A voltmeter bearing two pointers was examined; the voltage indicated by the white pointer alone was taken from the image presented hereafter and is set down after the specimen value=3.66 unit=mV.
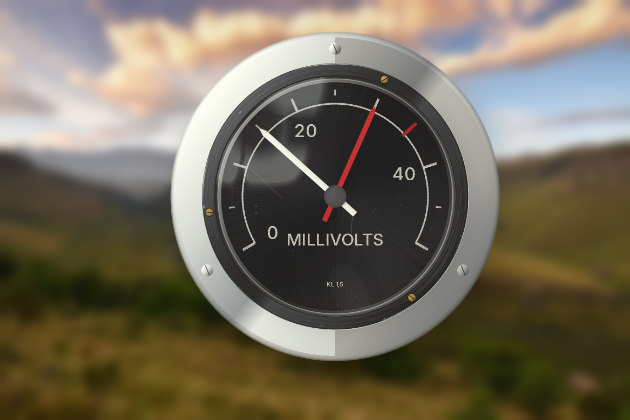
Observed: value=15 unit=mV
